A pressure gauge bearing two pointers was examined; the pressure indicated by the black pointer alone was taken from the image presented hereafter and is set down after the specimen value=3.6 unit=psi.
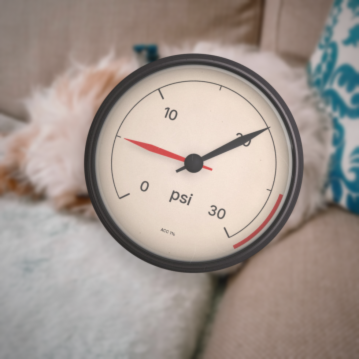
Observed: value=20 unit=psi
